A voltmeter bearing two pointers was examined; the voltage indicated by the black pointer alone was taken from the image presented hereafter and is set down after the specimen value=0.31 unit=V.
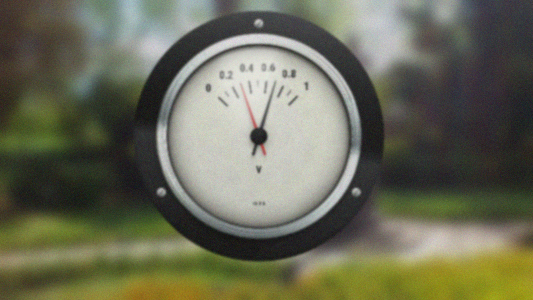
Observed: value=0.7 unit=V
